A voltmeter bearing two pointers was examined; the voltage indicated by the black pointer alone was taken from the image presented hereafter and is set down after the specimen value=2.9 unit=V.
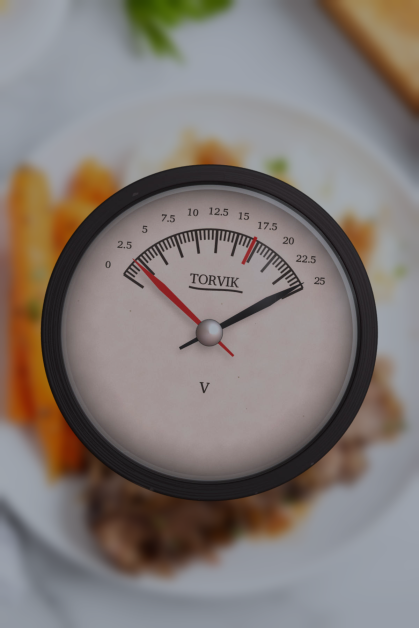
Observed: value=24.5 unit=V
